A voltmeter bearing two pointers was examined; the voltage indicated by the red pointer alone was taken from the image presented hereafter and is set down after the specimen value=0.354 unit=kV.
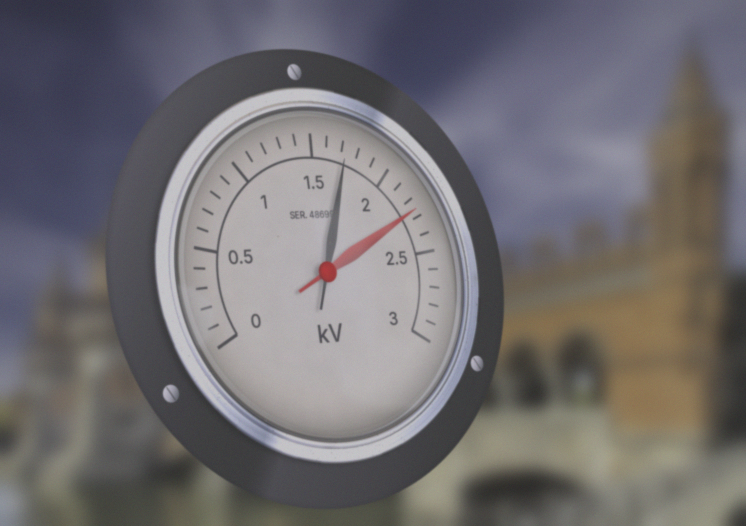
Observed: value=2.25 unit=kV
